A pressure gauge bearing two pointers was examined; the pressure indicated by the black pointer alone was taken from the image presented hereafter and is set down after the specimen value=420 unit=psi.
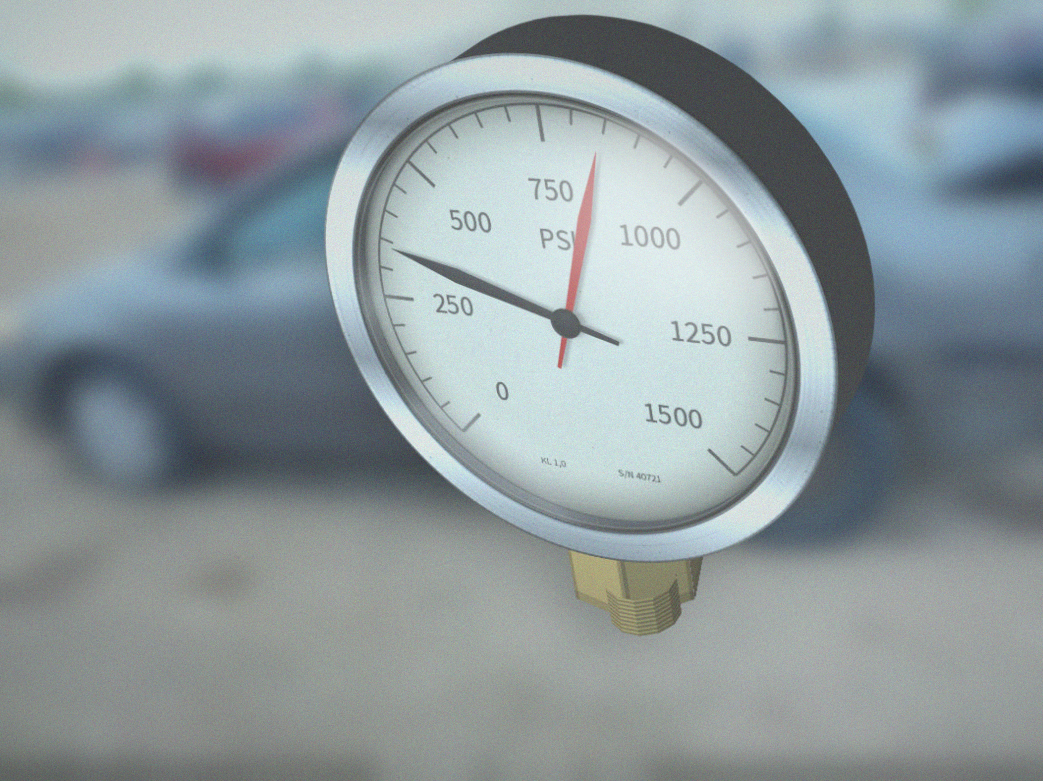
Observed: value=350 unit=psi
